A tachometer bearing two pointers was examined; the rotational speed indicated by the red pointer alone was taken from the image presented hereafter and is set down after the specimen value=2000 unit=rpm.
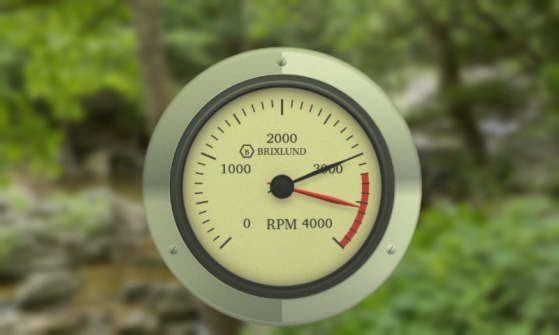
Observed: value=3550 unit=rpm
